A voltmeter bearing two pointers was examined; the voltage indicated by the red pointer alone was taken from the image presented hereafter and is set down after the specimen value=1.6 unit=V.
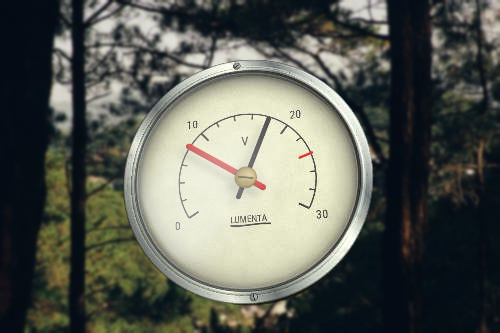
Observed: value=8 unit=V
